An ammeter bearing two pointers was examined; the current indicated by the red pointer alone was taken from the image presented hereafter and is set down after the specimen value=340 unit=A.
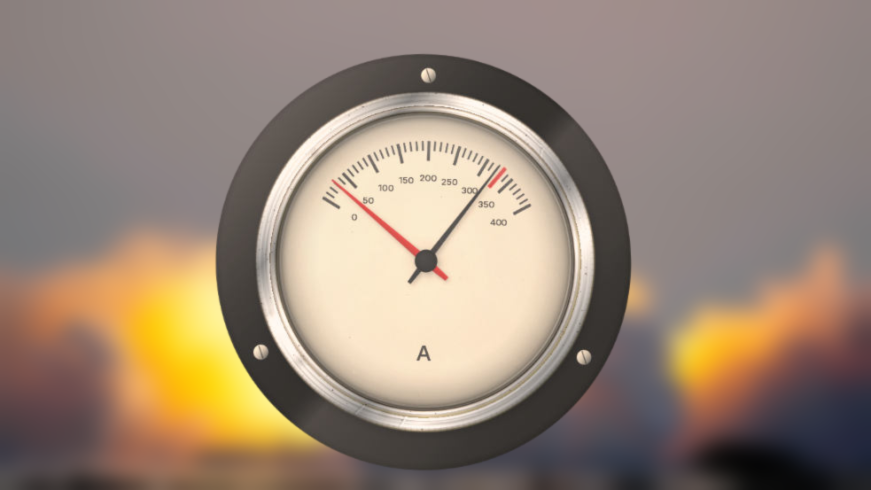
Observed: value=30 unit=A
